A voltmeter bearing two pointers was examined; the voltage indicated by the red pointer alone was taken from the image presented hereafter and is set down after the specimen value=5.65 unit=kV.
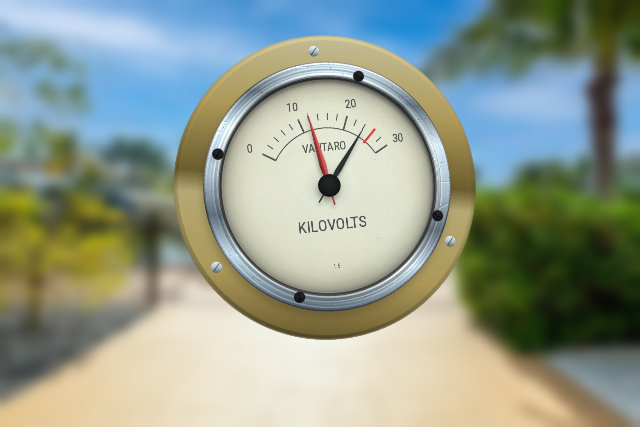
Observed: value=12 unit=kV
